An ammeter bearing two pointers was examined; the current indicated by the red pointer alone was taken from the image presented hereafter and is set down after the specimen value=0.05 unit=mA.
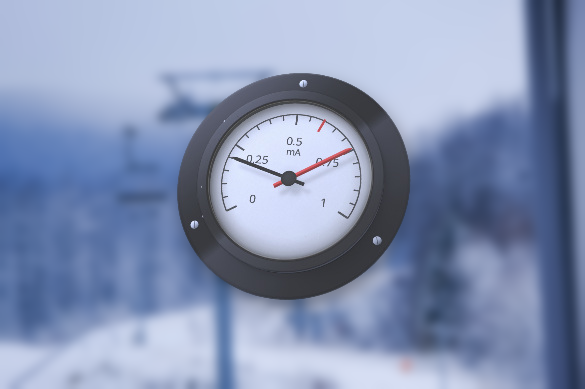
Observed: value=0.75 unit=mA
